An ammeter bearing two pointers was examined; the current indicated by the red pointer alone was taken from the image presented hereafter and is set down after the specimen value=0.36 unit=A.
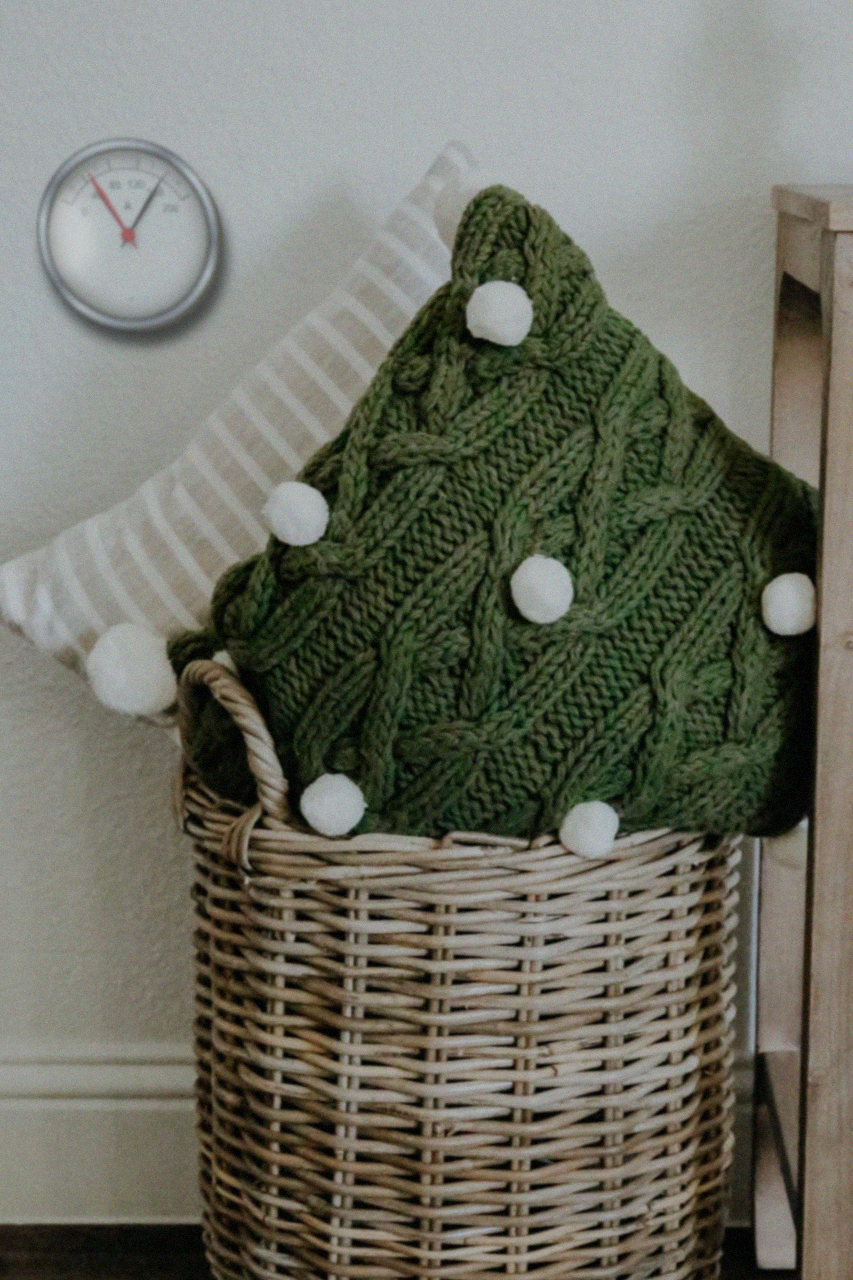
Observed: value=50 unit=A
